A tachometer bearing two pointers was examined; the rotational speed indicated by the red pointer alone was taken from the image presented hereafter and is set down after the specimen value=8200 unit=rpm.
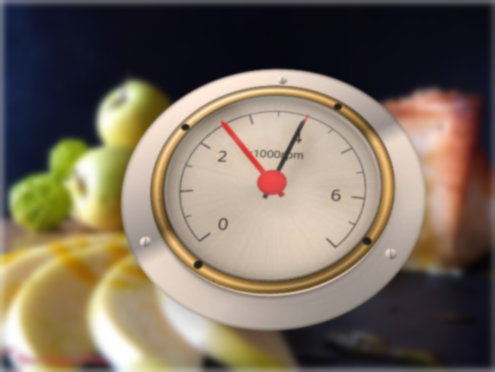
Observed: value=2500 unit=rpm
